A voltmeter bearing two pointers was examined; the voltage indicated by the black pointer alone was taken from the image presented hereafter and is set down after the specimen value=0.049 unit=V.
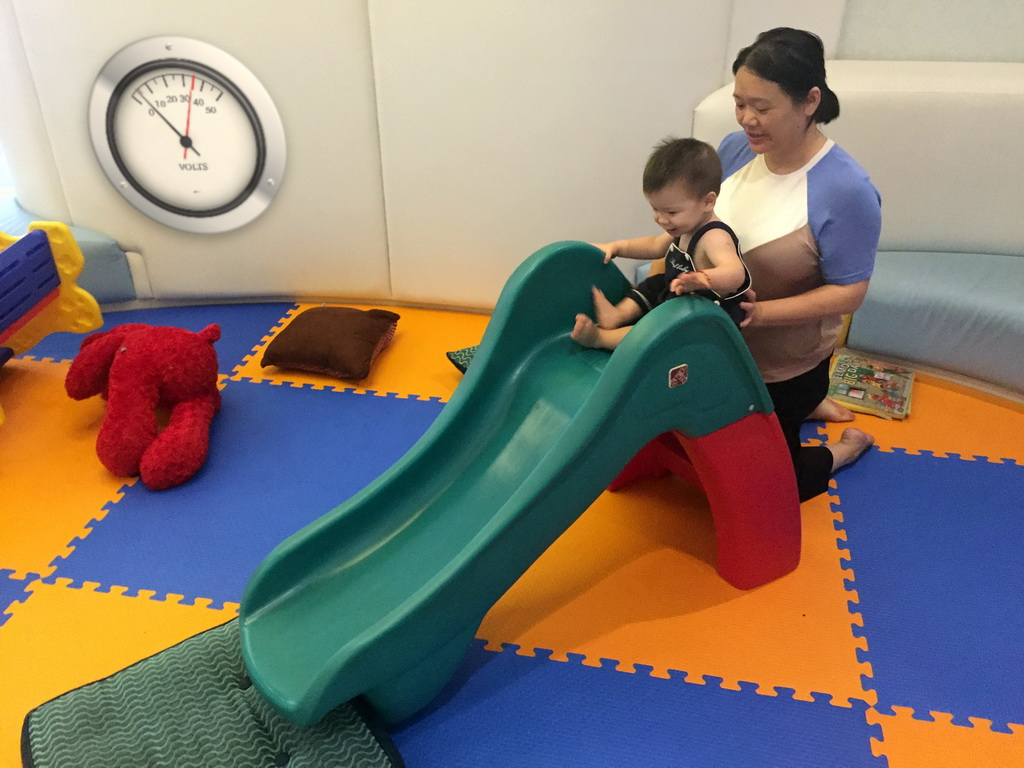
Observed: value=5 unit=V
